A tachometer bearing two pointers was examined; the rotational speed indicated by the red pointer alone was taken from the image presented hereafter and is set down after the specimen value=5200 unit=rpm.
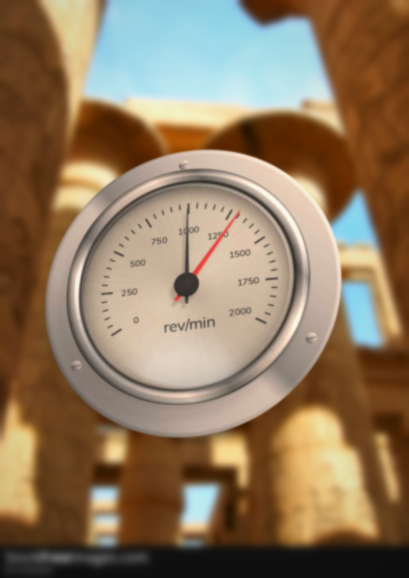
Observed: value=1300 unit=rpm
